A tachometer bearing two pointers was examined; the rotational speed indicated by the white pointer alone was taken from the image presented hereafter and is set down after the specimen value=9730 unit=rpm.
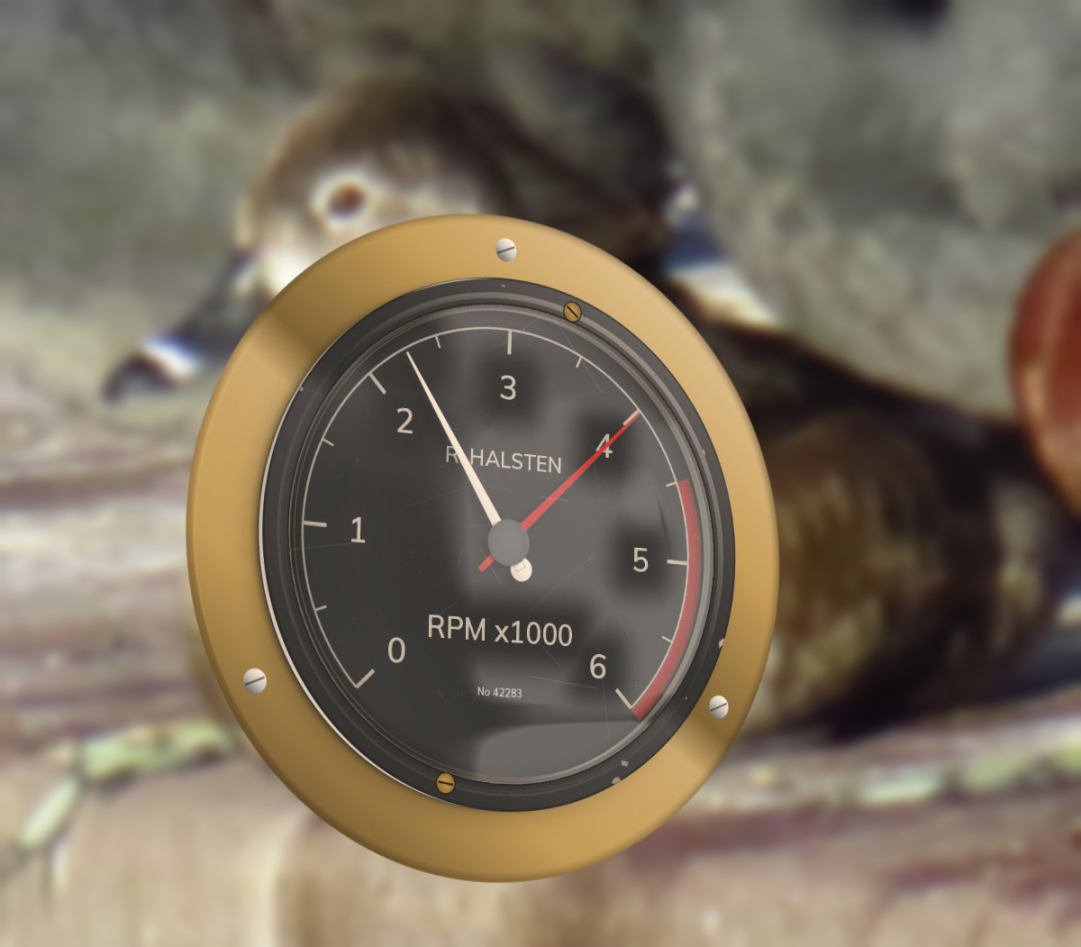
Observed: value=2250 unit=rpm
